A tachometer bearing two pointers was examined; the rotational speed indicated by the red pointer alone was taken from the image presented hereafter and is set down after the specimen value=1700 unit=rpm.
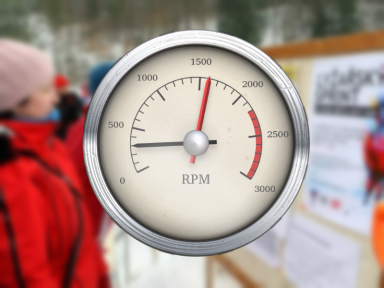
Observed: value=1600 unit=rpm
